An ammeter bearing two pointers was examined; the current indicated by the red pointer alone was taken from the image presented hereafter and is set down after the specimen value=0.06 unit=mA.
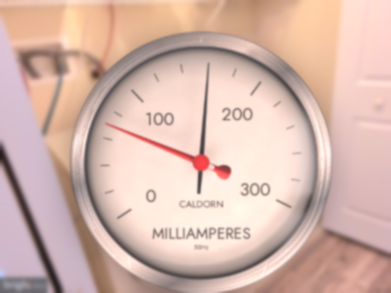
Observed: value=70 unit=mA
